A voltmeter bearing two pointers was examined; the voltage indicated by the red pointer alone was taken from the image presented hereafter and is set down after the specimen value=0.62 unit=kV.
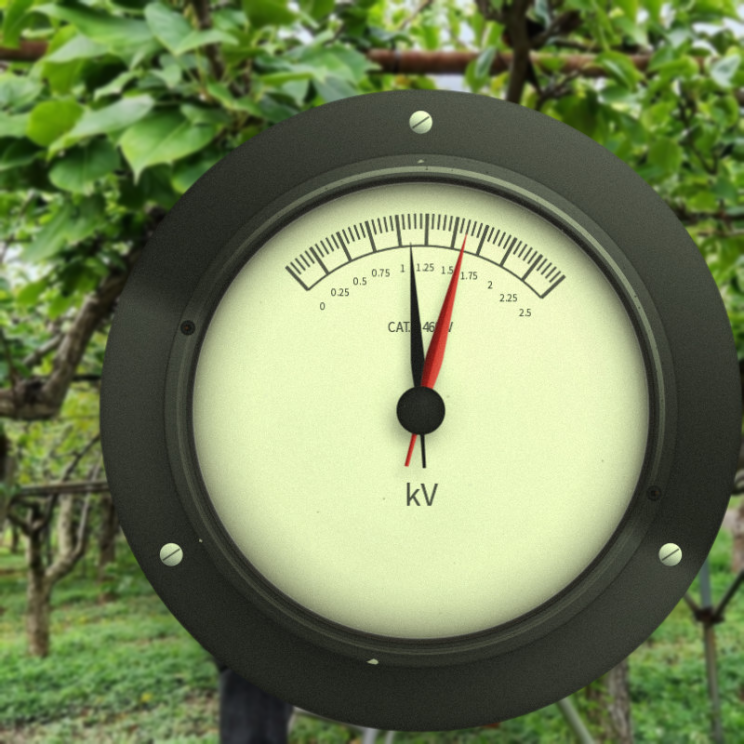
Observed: value=1.6 unit=kV
